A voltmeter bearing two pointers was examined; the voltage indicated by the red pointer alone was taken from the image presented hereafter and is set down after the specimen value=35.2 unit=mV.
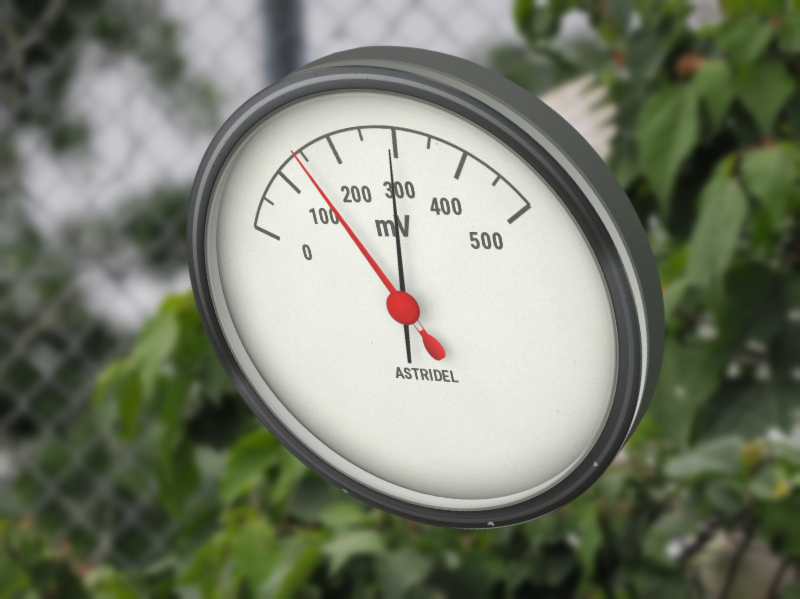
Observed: value=150 unit=mV
